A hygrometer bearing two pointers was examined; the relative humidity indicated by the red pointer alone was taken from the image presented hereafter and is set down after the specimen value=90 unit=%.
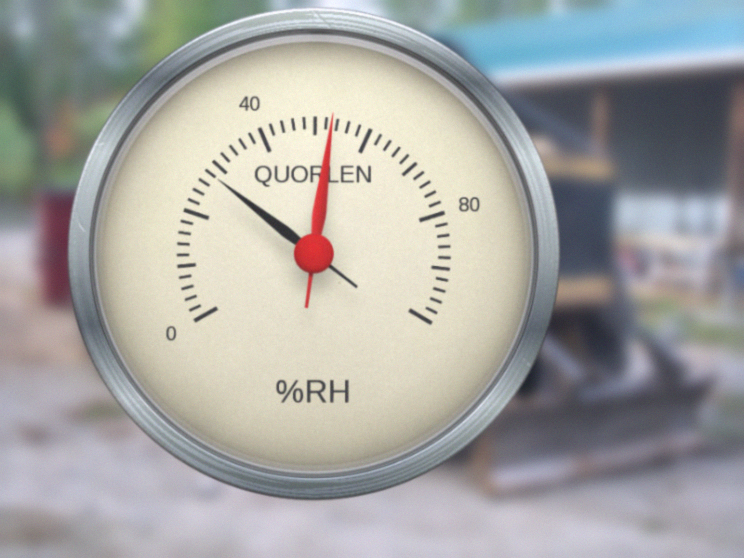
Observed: value=53 unit=%
